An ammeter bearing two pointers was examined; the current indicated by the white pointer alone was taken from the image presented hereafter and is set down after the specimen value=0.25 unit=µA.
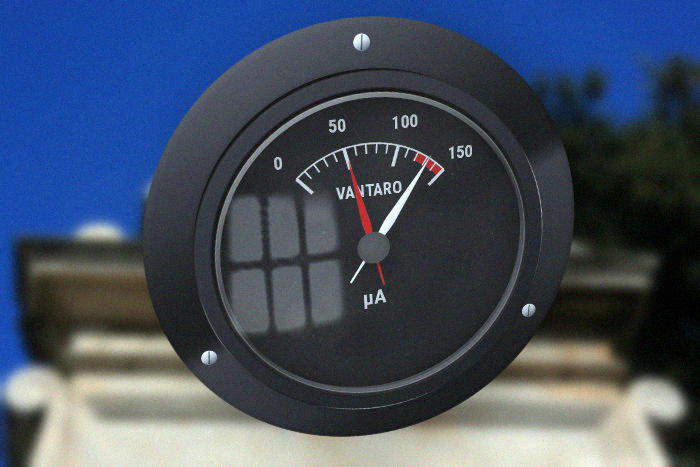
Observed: value=130 unit=µA
